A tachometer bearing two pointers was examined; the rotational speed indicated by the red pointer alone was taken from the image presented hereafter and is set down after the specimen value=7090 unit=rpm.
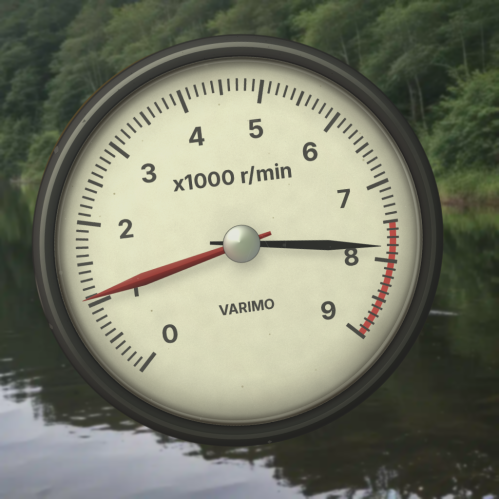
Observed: value=1100 unit=rpm
